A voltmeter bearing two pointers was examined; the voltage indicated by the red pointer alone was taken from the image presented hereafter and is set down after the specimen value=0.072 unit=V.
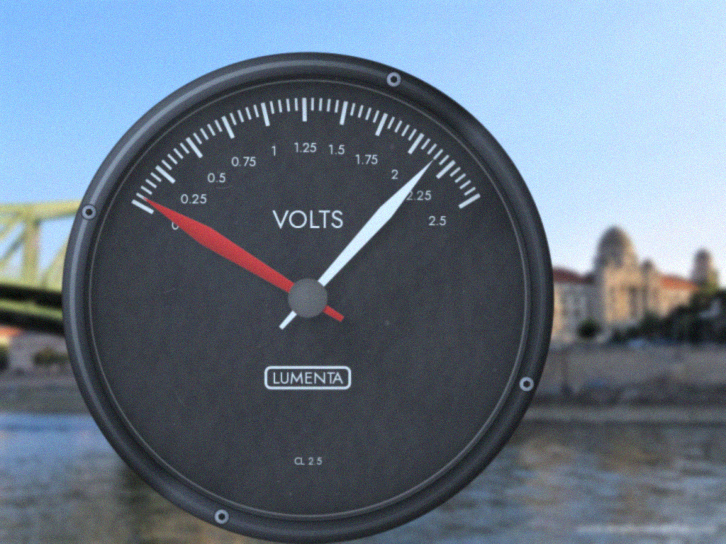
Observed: value=0.05 unit=V
